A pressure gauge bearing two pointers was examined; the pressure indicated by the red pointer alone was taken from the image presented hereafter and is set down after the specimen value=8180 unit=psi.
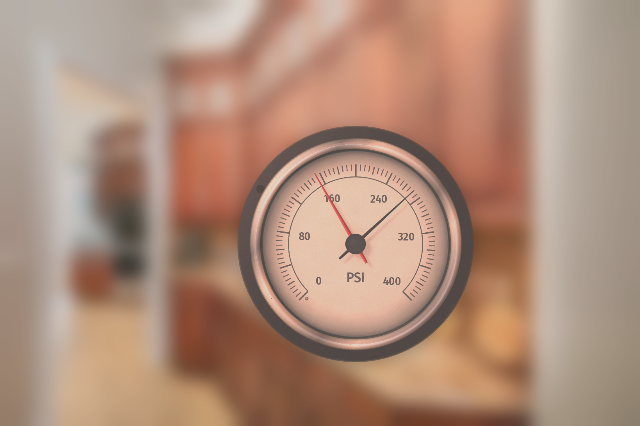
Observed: value=155 unit=psi
